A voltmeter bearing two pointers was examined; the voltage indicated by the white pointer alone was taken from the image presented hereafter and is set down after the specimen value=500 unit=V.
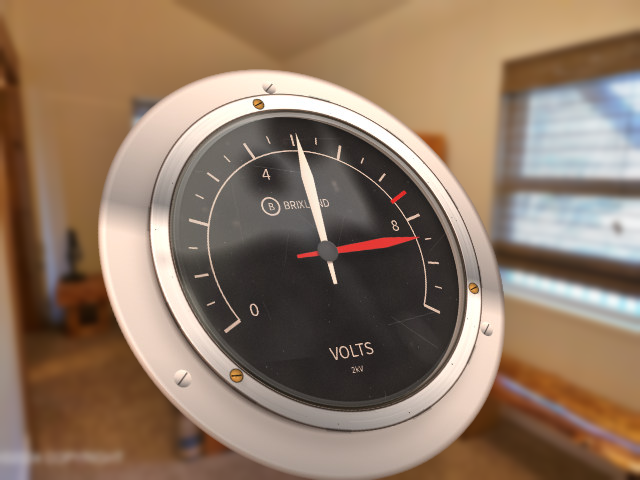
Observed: value=5 unit=V
